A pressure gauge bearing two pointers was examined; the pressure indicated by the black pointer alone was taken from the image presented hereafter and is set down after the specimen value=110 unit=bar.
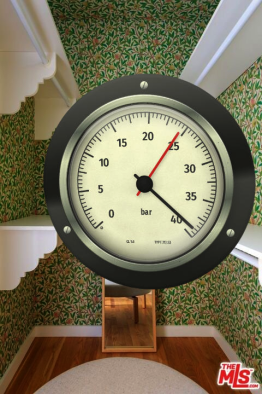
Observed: value=39 unit=bar
